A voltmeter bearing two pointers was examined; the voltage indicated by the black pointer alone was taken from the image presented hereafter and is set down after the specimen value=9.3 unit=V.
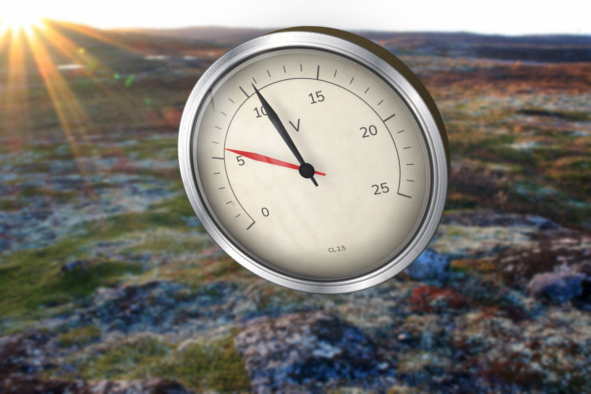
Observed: value=11 unit=V
